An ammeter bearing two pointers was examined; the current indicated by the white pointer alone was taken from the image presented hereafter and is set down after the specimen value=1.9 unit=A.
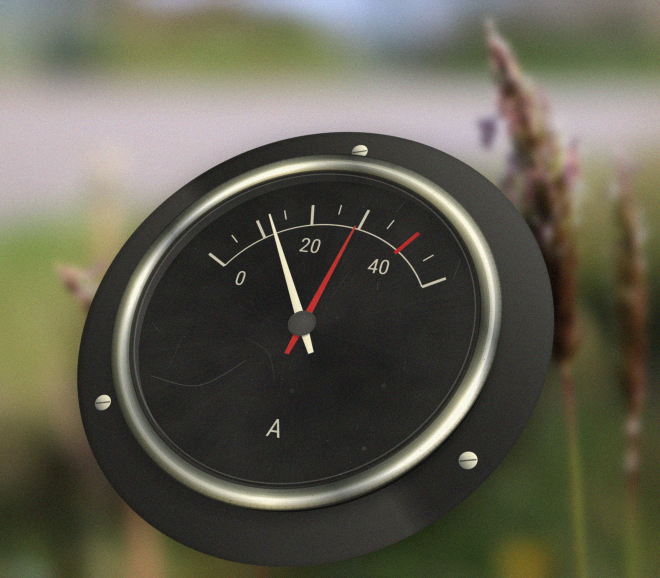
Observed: value=12.5 unit=A
